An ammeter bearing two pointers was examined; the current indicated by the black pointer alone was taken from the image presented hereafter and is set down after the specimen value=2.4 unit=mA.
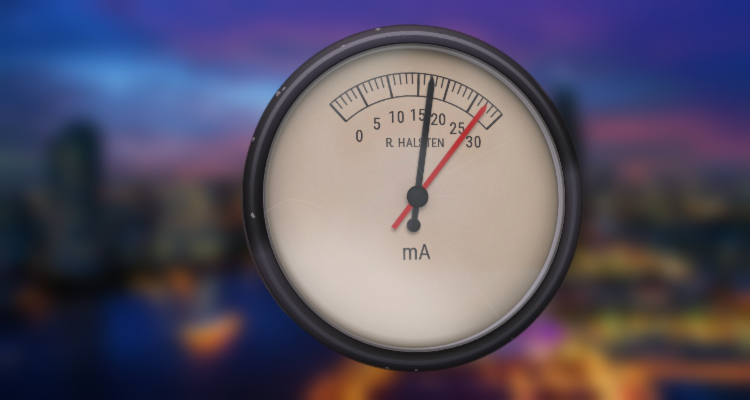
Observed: value=17 unit=mA
